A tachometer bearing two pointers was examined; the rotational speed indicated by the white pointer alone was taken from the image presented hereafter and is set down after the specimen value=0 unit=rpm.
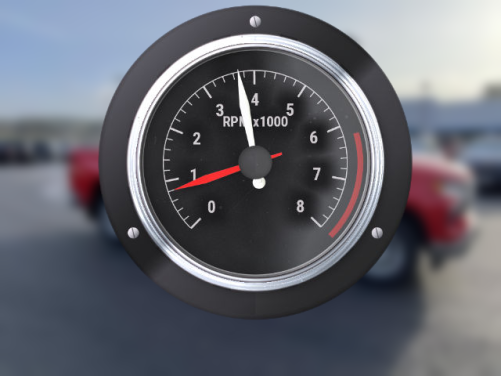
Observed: value=3700 unit=rpm
